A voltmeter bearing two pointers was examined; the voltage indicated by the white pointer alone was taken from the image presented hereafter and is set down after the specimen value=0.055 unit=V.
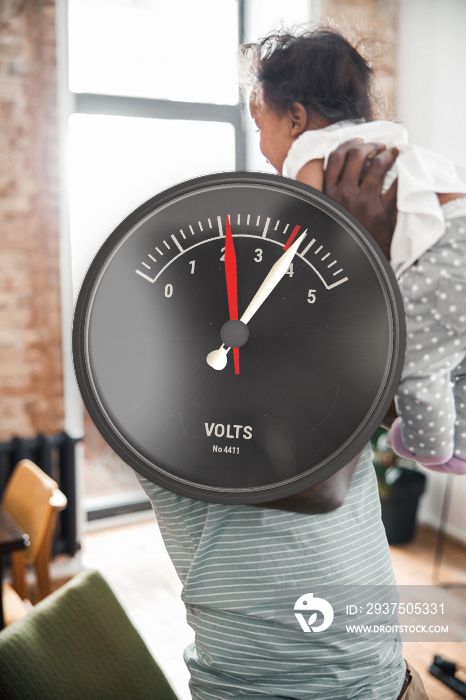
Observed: value=3.8 unit=V
